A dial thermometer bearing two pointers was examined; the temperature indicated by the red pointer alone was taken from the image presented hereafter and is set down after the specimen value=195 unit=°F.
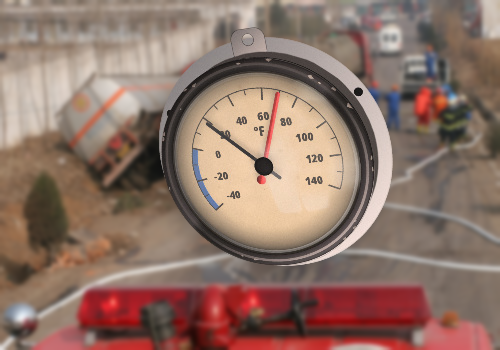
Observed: value=70 unit=°F
